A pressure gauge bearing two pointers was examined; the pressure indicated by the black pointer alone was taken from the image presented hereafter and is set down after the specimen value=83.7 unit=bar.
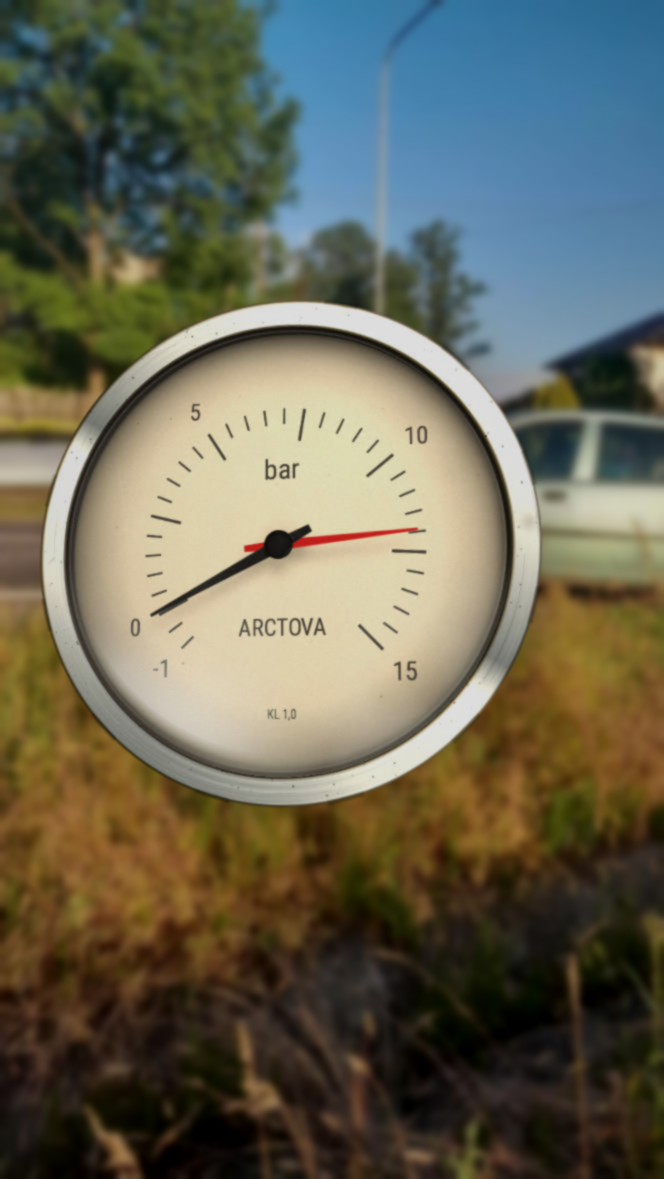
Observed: value=0 unit=bar
